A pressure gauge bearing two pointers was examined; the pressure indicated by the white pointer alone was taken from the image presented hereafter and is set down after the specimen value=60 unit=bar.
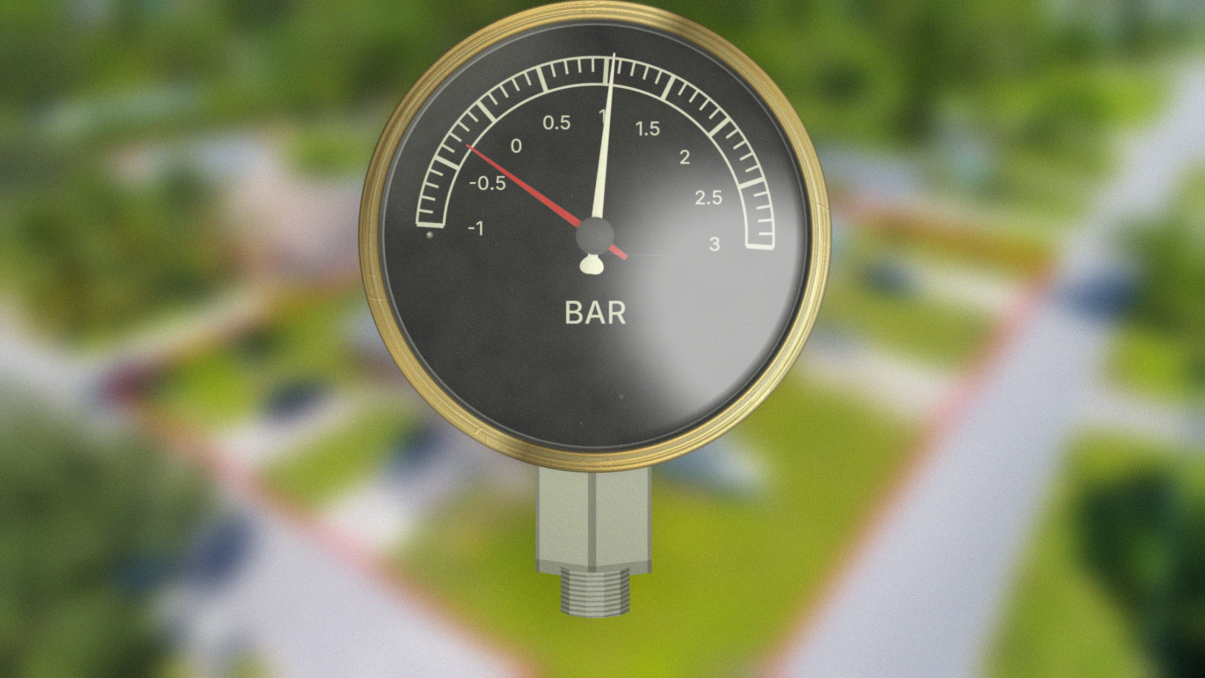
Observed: value=1.05 unit=bar
